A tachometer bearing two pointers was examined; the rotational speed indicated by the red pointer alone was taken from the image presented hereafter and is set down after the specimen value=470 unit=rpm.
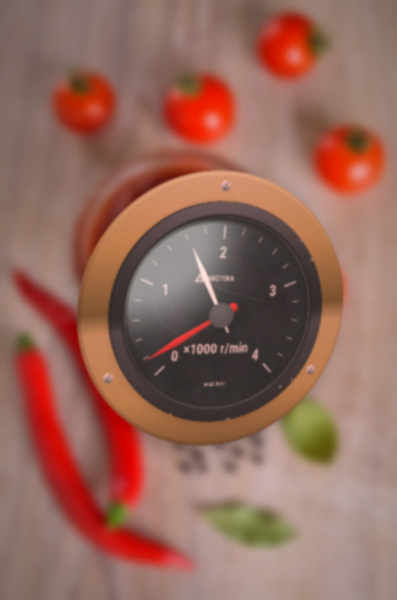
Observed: value=200 unit=rpm
